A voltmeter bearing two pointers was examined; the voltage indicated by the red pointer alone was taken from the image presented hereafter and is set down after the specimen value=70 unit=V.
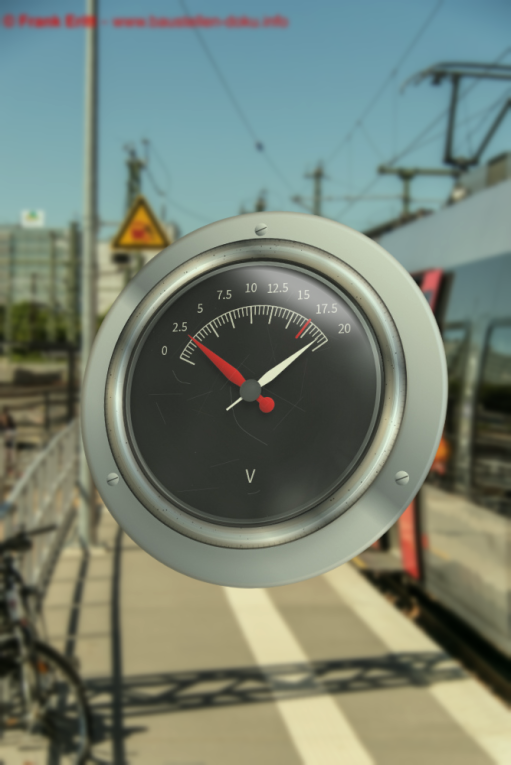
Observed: value=2.5 unit=V
